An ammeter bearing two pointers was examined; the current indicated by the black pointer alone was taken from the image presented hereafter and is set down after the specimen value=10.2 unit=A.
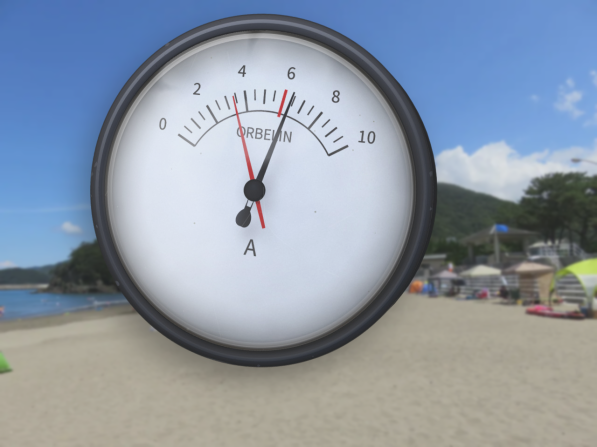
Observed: value=6.5 unit=A
